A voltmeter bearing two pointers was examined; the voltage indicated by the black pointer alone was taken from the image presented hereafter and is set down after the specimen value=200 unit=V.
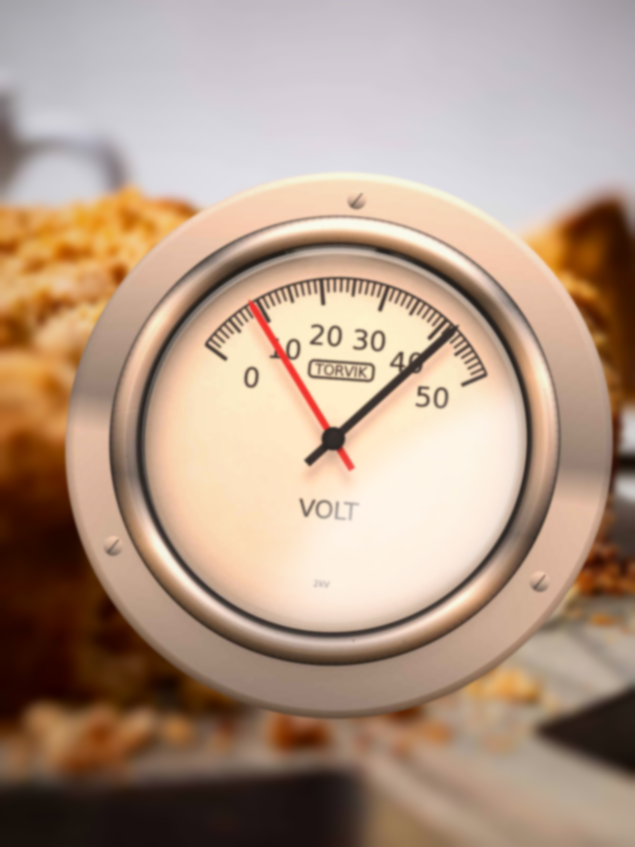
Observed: value=42 unit=V
